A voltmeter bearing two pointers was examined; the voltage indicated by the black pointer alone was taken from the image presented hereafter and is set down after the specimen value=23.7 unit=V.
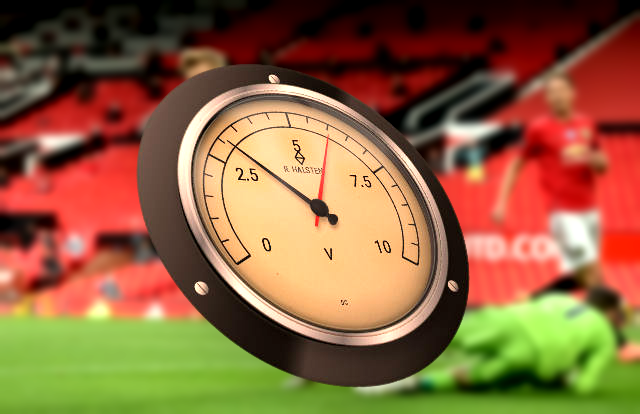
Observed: value=3 unit=V
